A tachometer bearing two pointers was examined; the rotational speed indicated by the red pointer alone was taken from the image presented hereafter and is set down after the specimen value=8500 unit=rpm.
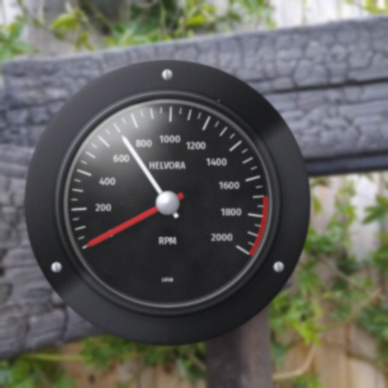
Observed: value=0 unit=rpm
